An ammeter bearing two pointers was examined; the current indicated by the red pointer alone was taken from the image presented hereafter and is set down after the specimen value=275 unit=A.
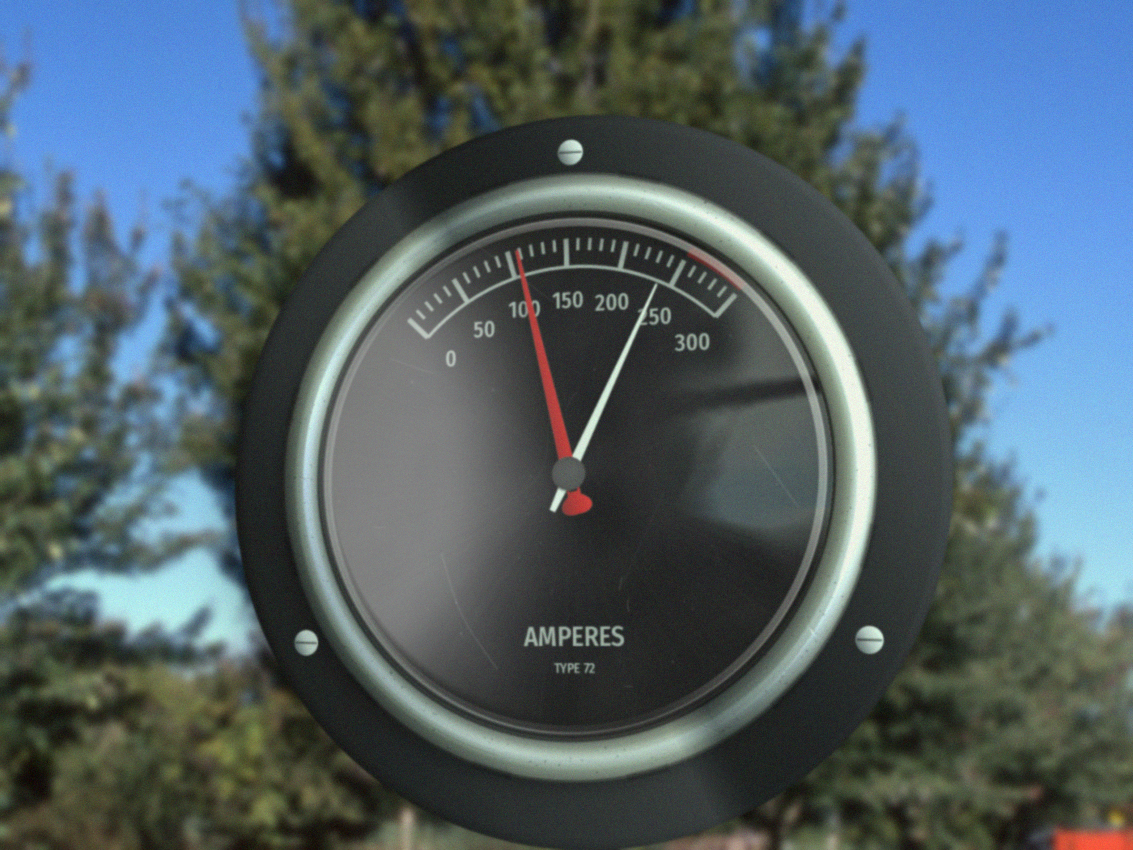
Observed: value=110 unit=A
